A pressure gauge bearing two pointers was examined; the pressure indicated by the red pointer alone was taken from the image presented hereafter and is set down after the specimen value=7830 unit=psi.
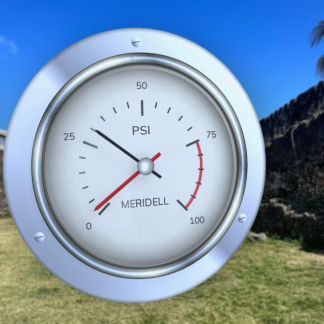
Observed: value=2.5 unit=psi
